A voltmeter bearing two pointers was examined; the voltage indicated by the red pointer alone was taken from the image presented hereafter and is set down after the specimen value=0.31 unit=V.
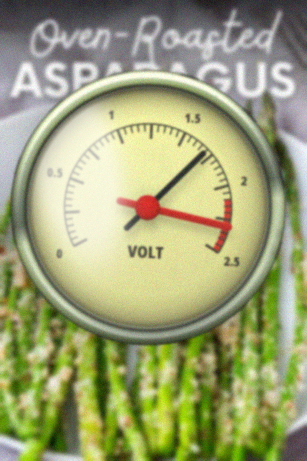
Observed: value=2.3 unit=V
